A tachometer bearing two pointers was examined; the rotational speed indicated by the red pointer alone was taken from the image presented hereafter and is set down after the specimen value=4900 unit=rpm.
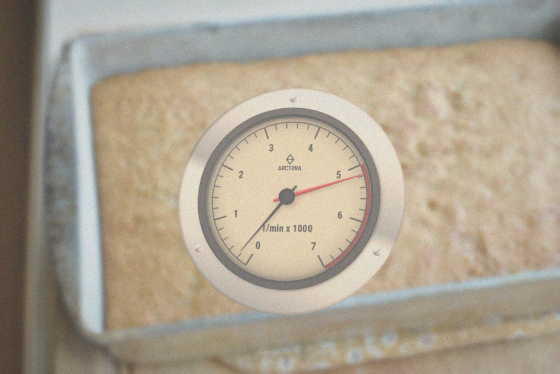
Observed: value=5200 unit=rpm
